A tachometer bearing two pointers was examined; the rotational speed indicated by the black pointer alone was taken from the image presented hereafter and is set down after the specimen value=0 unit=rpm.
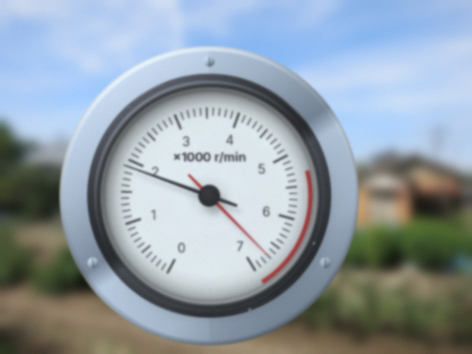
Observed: value=1900 unit=rpm
